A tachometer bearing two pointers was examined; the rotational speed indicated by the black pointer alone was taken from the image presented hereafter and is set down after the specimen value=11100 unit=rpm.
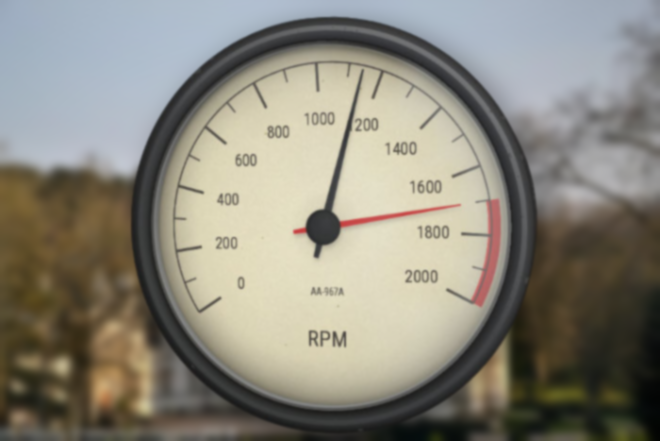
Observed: value=1150 unit=rpm
